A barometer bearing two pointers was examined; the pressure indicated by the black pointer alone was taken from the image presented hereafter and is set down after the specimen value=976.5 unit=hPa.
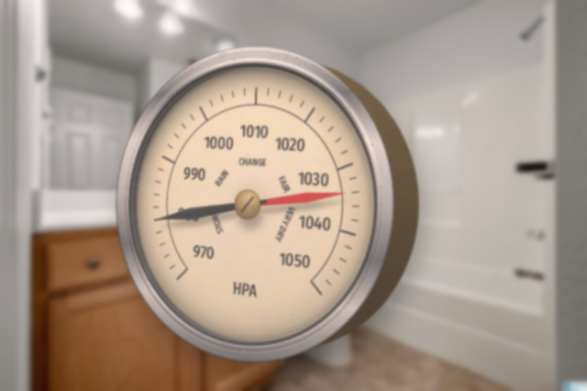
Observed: value=980 unit=hPa
